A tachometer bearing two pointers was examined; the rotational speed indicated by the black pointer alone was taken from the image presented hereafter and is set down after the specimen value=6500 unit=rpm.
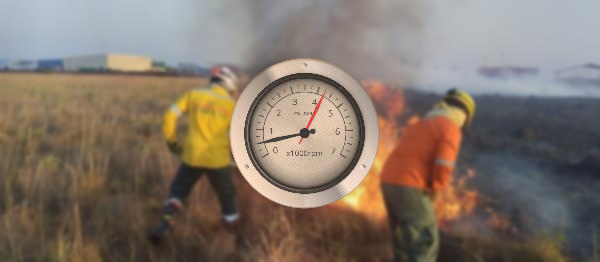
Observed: value=500 unit=rpm
